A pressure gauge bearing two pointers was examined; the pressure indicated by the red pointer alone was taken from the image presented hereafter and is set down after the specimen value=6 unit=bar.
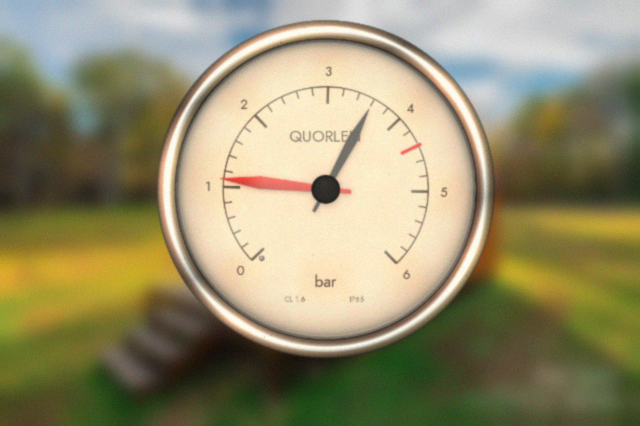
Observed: value=1.1 unit=bar
